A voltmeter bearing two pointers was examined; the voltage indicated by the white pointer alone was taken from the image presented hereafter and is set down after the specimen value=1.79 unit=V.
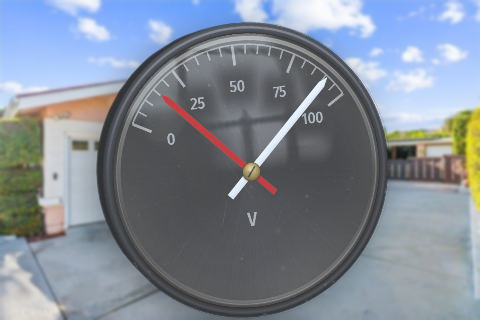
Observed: value=90 unit=V
